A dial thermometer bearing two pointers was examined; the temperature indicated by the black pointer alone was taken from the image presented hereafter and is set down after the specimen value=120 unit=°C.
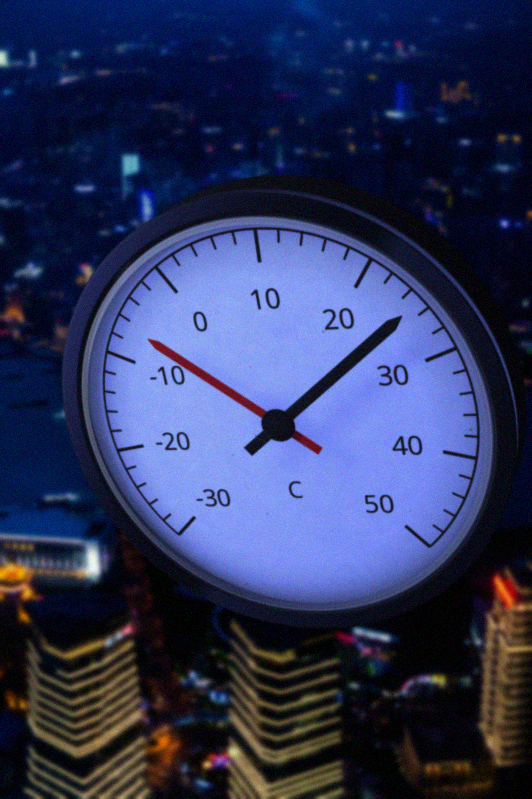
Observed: value=25 unit=°C
